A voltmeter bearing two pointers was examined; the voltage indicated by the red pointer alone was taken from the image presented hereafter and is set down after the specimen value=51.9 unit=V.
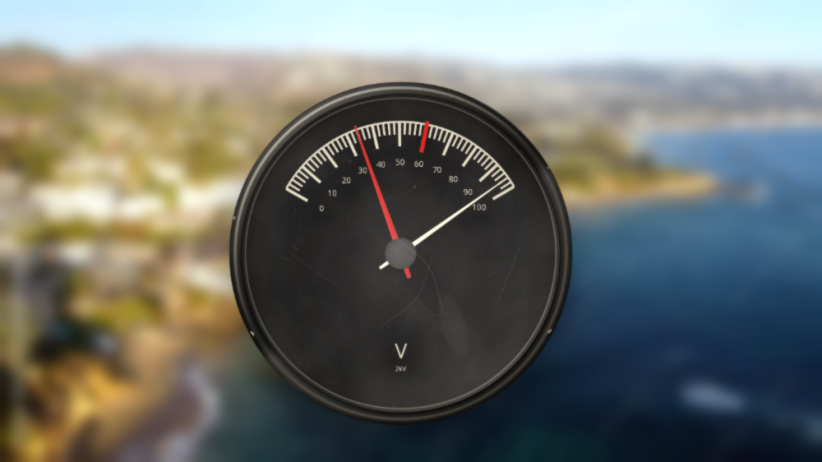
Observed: value=34 unit=V
